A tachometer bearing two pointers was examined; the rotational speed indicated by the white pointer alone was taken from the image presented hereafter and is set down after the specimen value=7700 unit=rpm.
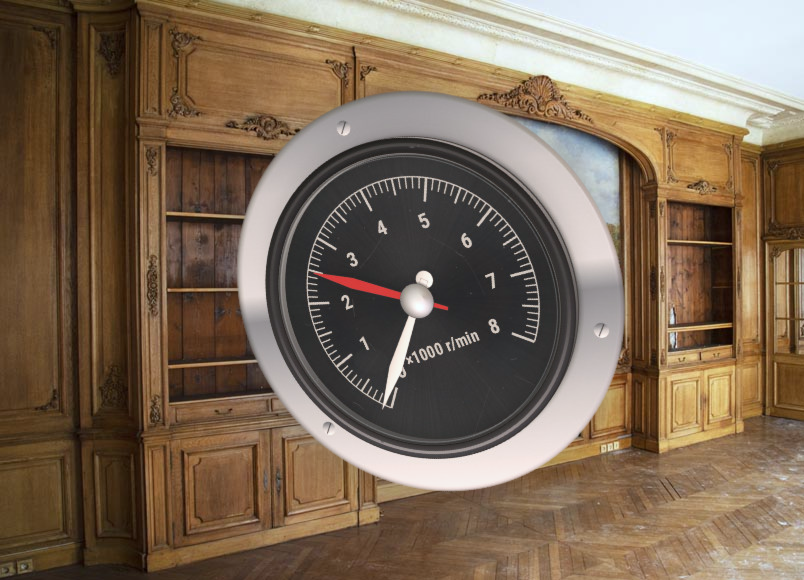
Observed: value=100 unit=rpm
